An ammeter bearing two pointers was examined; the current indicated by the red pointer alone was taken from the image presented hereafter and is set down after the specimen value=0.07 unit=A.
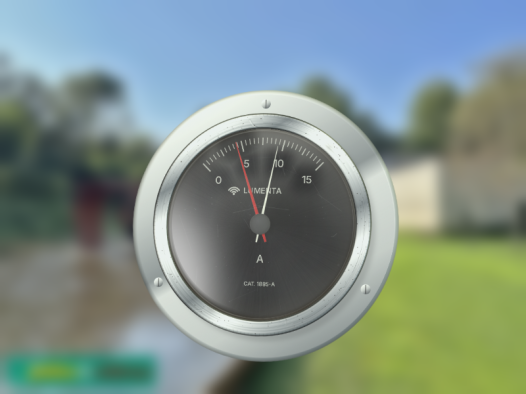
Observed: value=4.5 unit=A
